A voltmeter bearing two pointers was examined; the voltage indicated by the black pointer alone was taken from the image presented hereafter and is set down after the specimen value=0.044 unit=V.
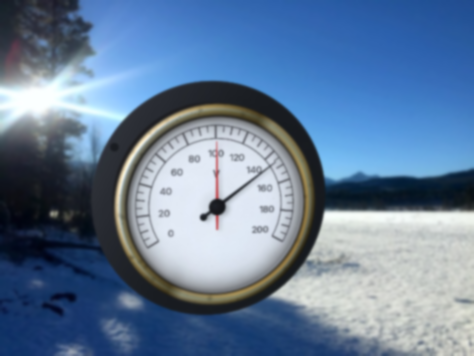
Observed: value=145 unit=V
